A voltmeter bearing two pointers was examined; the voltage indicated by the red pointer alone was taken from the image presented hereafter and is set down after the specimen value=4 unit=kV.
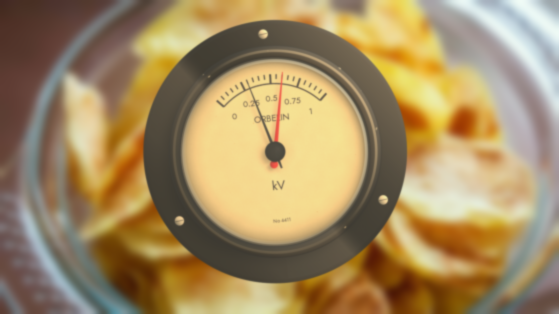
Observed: value=0.6 unit=kV
